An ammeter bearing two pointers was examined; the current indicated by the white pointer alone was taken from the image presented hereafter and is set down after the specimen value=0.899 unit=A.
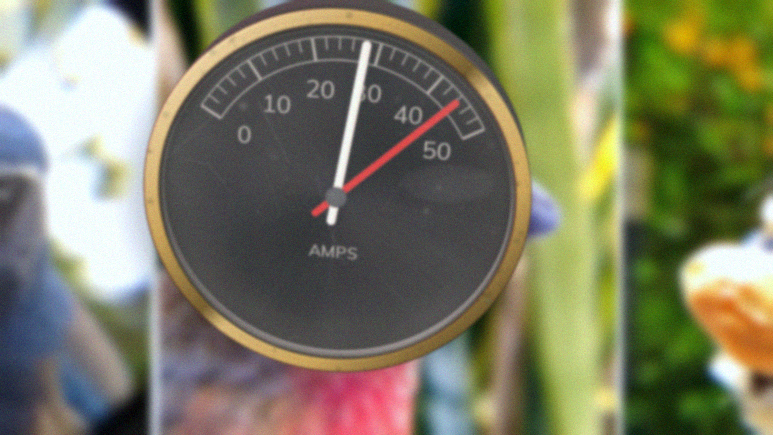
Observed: value=28 unit=A
